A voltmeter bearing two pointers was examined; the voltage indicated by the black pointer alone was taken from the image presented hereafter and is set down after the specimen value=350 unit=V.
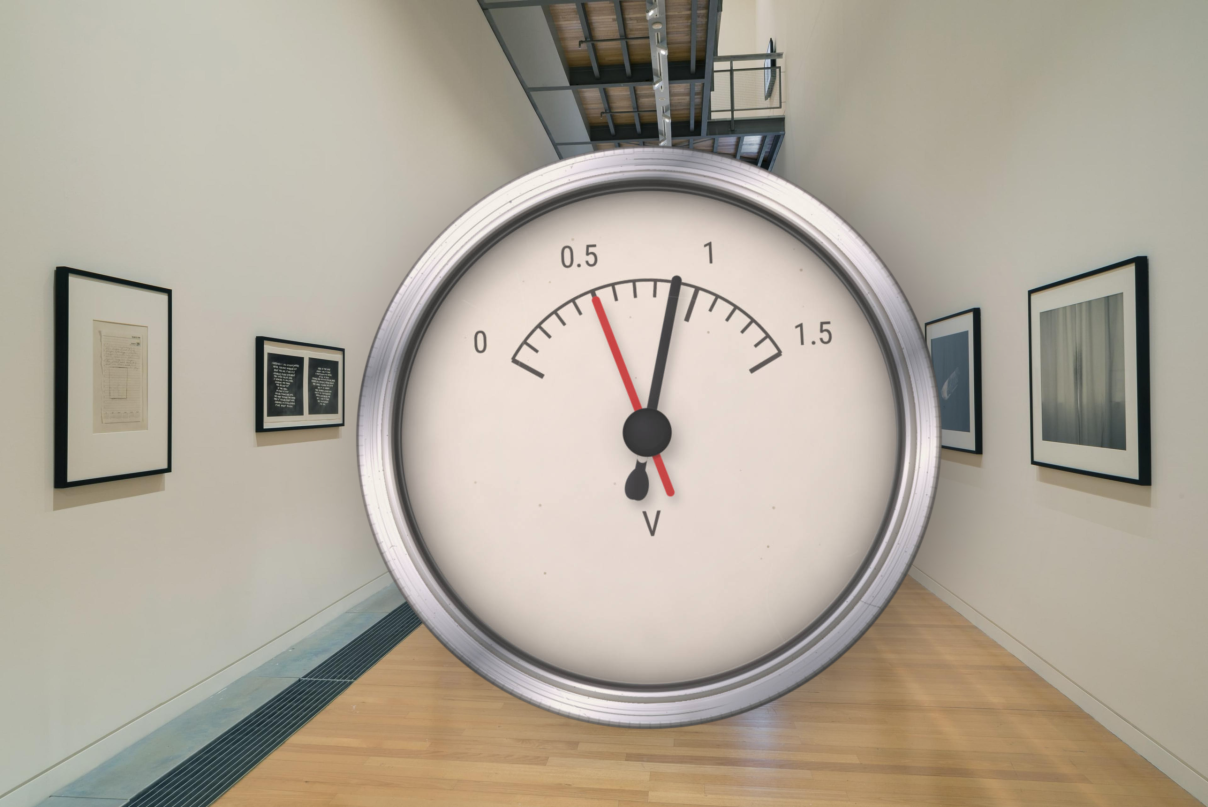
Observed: value=0.9 unit=V
